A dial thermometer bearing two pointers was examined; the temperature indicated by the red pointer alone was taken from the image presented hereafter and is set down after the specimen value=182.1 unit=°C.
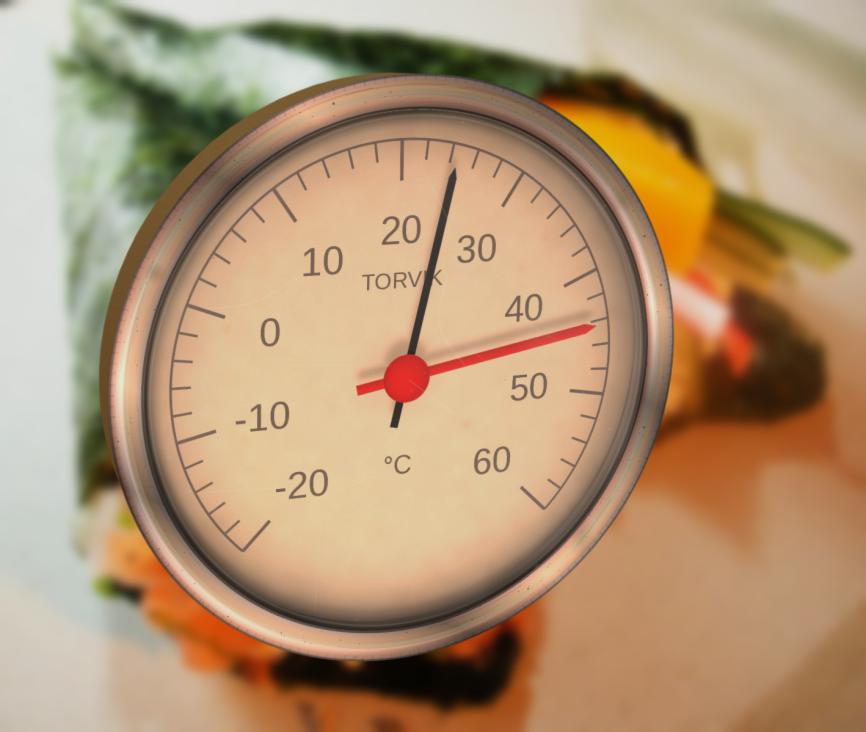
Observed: value=44 unit=°C
